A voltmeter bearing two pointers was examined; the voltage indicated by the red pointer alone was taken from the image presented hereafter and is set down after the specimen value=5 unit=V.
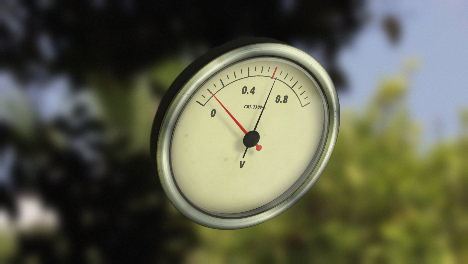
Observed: value=0.1 unit=V
